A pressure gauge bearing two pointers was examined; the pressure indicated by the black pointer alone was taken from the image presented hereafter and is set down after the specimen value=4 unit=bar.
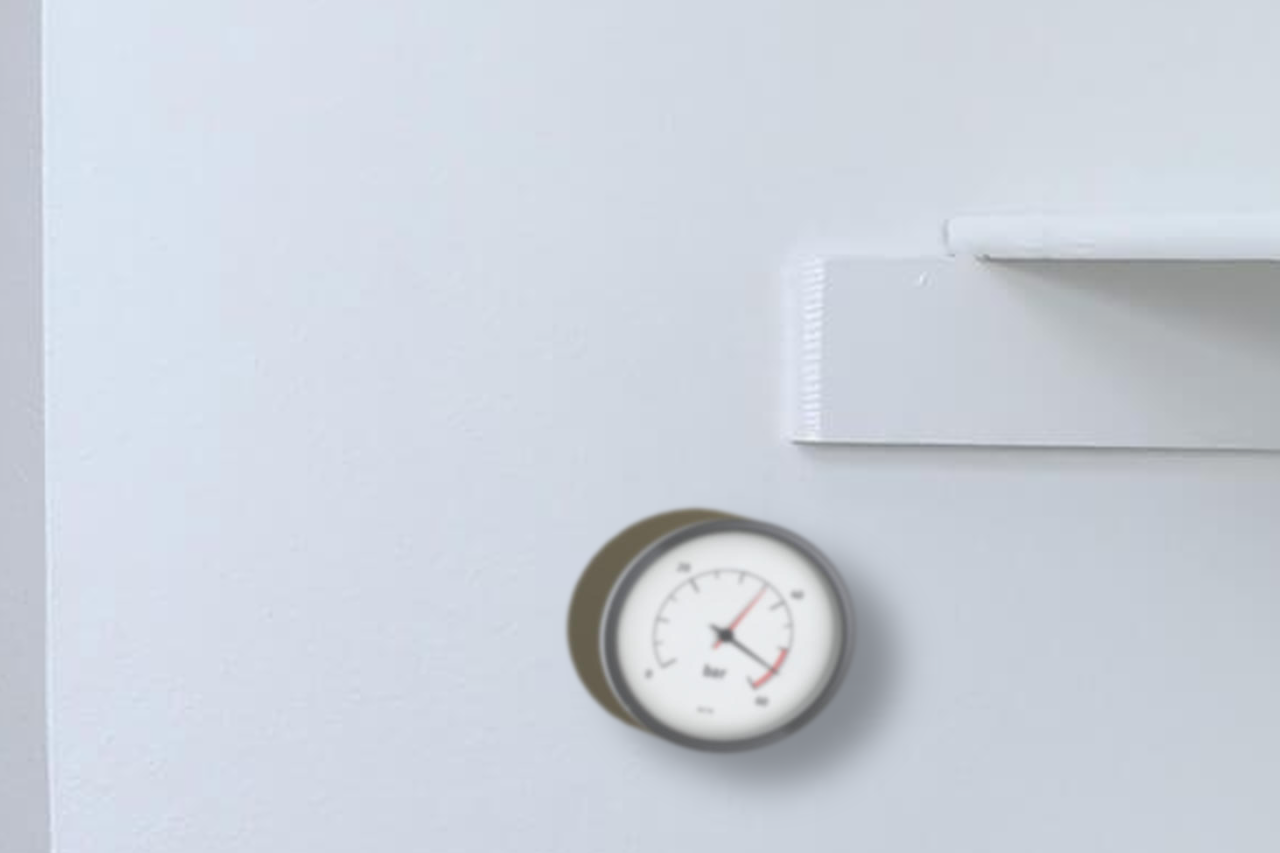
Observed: value=55 unit=bar
